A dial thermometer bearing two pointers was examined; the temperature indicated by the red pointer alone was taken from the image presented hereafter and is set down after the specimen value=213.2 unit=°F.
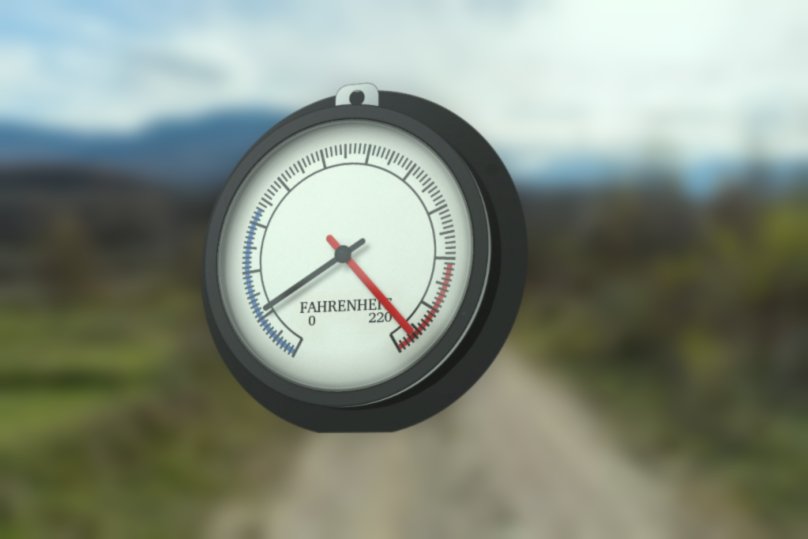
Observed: value=212 unit=°F
